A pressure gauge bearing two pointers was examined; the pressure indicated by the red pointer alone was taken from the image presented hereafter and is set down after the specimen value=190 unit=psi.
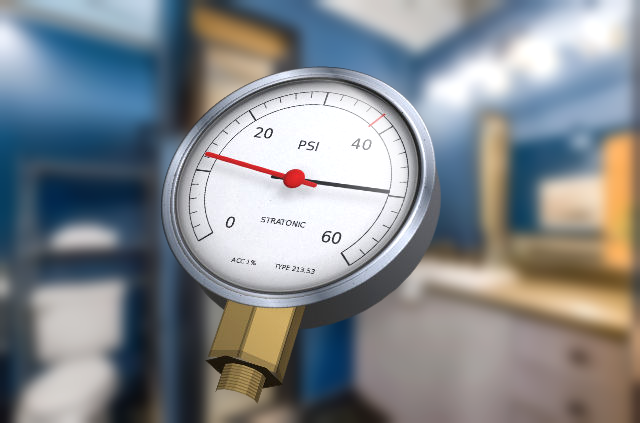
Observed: value=12 unit=psi
